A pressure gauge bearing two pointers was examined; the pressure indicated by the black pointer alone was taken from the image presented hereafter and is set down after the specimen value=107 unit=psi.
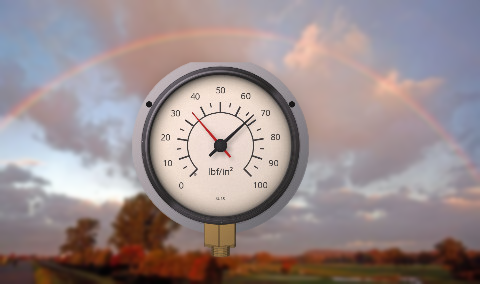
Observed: value=67.5 unit=psi
